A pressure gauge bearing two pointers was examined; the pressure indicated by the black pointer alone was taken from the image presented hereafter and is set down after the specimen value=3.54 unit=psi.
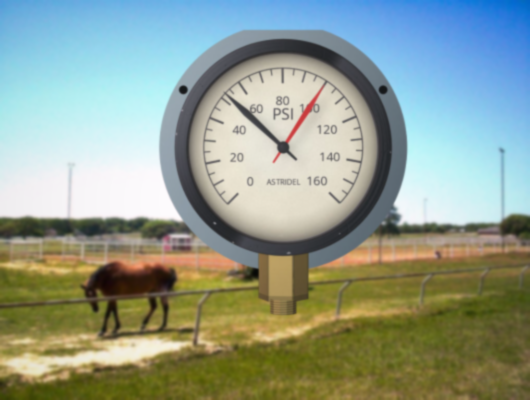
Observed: value=52.5 unit=psi
